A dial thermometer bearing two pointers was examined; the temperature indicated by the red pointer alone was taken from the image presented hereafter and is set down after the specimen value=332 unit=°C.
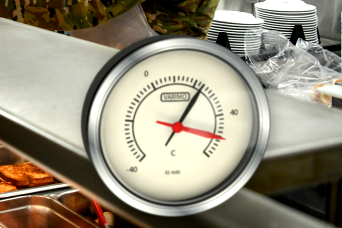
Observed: value=50 unit=°C
